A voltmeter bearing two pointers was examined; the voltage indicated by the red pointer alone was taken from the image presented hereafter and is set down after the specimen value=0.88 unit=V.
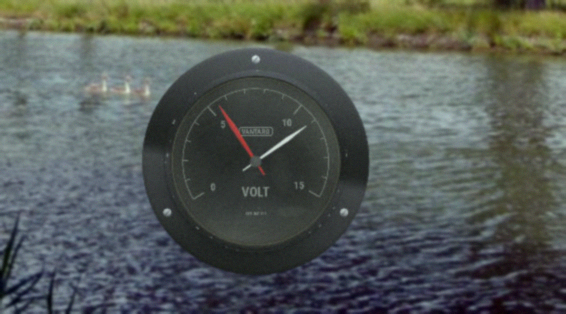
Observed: value=5.5 unit=V
